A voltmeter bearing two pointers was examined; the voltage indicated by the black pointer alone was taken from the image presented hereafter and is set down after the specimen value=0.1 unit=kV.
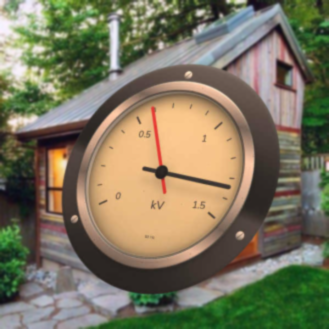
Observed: value=1.35 unit=kV
